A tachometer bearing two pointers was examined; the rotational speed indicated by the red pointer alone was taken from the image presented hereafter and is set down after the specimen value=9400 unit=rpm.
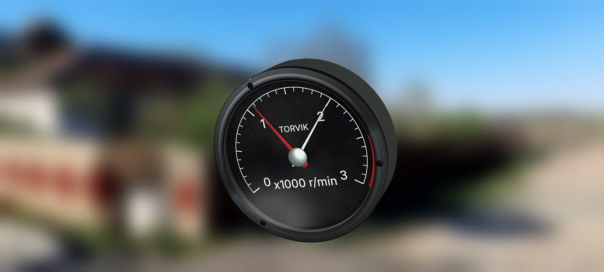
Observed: value=1100 unit=rpm
